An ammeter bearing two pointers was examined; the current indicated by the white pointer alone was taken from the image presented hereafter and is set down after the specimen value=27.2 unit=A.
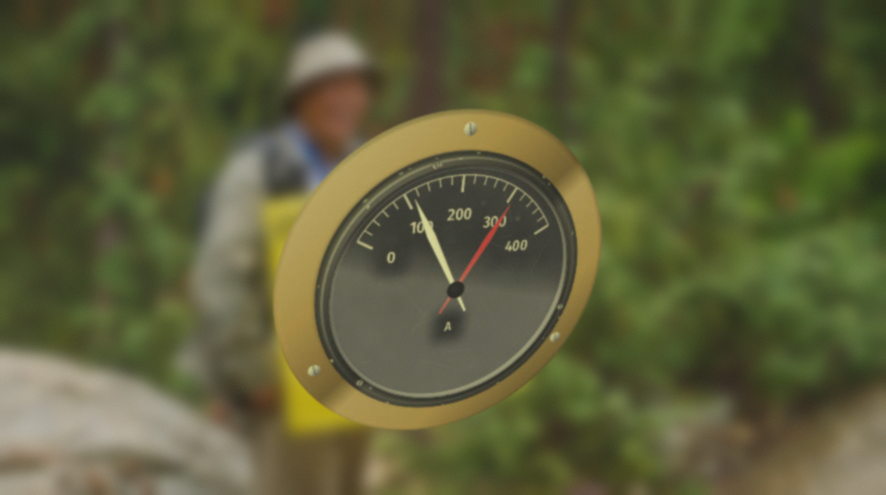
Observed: value=110 unit=A
